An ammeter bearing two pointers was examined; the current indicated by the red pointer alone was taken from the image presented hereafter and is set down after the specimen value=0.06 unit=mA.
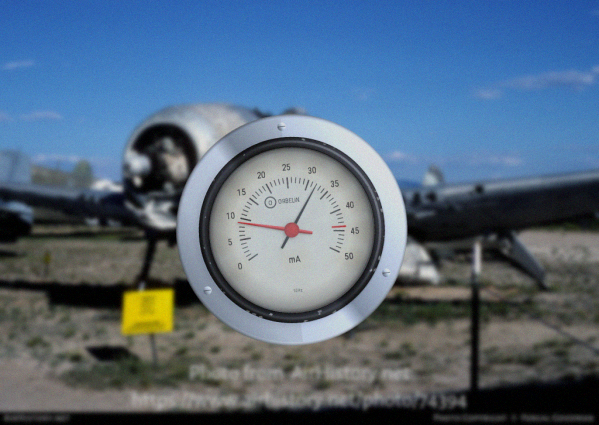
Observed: value=9 unit=mA
